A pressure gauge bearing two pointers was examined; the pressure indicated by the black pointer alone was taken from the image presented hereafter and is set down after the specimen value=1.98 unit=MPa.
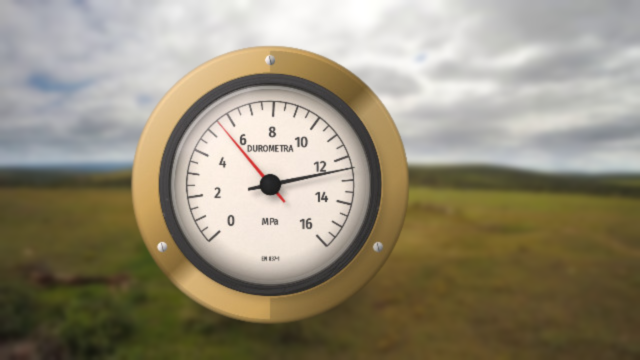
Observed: value=12.5 unit=MPa
